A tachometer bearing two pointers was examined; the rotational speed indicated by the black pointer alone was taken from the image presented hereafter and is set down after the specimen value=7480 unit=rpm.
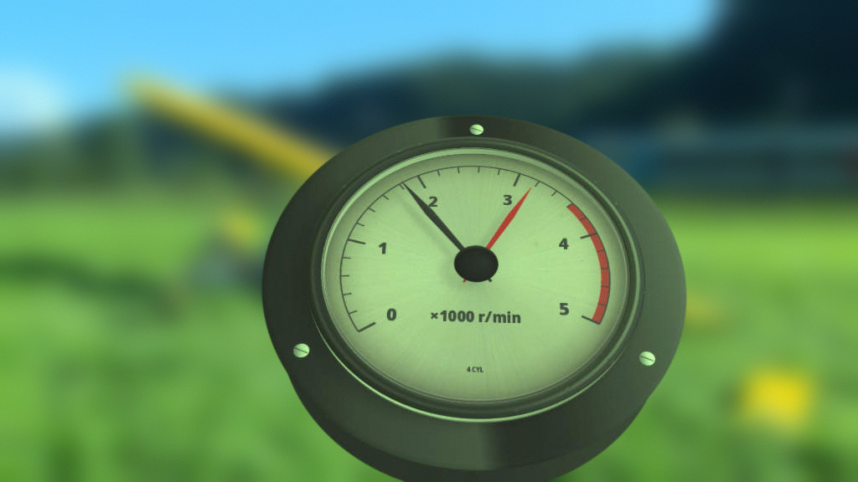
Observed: value=1800 unit=rpm
